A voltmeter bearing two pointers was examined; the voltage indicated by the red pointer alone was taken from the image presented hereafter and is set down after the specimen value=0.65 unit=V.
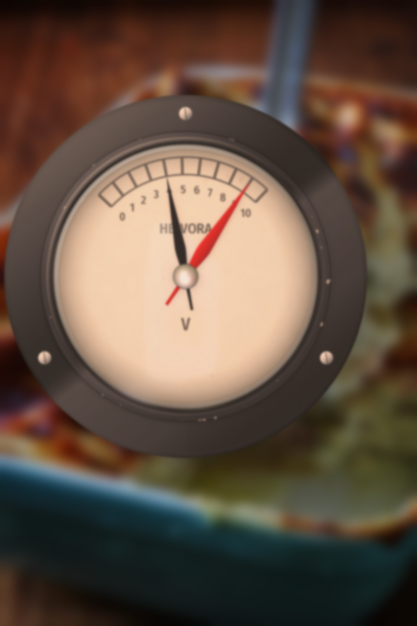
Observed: value=9 unit=V
